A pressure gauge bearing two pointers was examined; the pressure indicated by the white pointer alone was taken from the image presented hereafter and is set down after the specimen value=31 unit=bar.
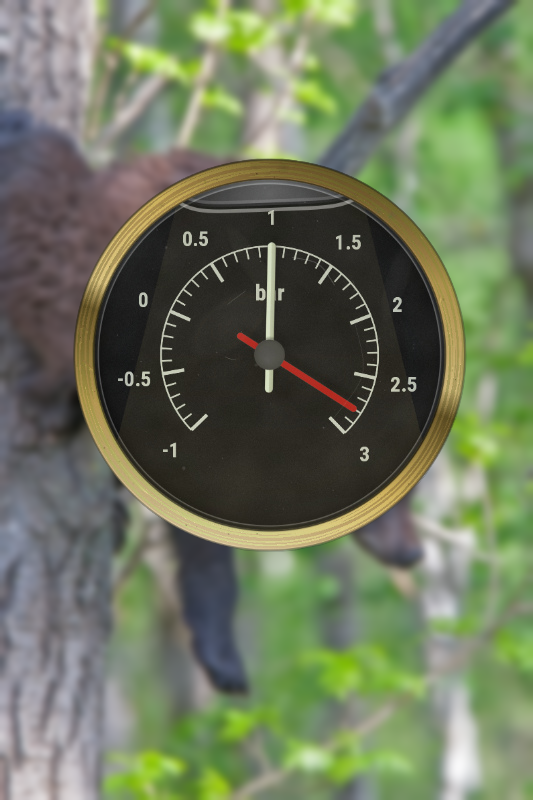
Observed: value=1 unit=bar
